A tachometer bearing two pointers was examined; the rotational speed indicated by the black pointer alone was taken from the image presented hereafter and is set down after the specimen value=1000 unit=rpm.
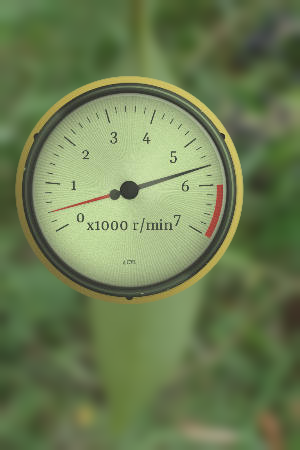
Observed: value=5600 unit=rpm
